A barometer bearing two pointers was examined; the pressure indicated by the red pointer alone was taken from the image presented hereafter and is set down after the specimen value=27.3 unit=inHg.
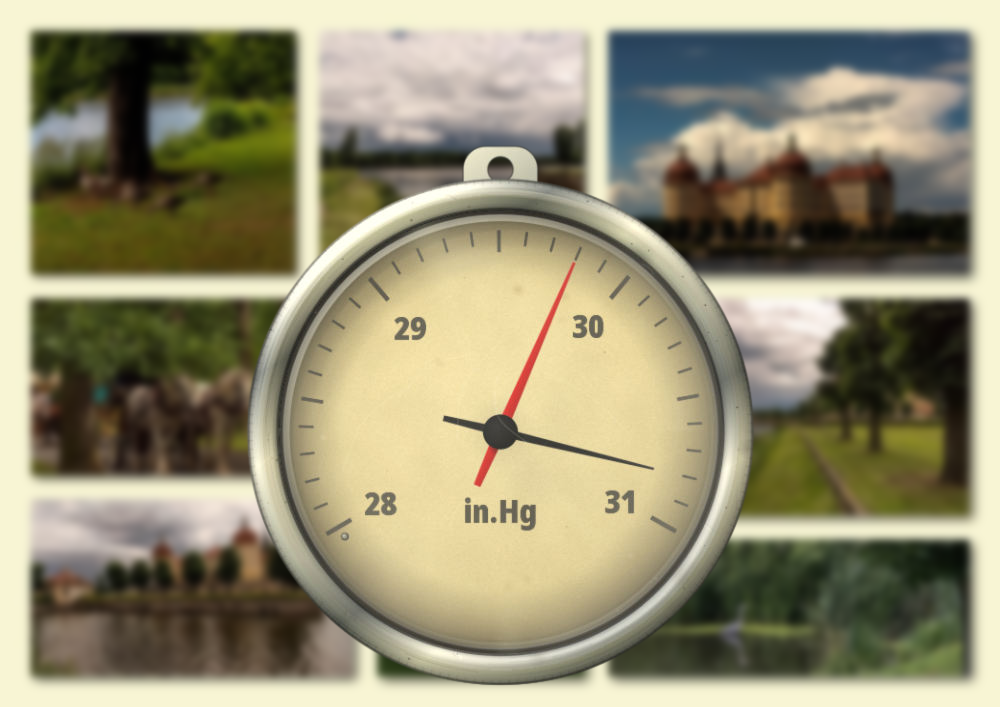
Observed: value=29.8 unit=inHg
